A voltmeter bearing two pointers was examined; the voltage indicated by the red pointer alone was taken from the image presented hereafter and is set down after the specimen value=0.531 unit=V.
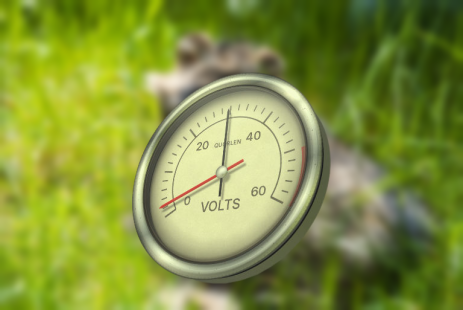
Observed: value=2 unit=V
